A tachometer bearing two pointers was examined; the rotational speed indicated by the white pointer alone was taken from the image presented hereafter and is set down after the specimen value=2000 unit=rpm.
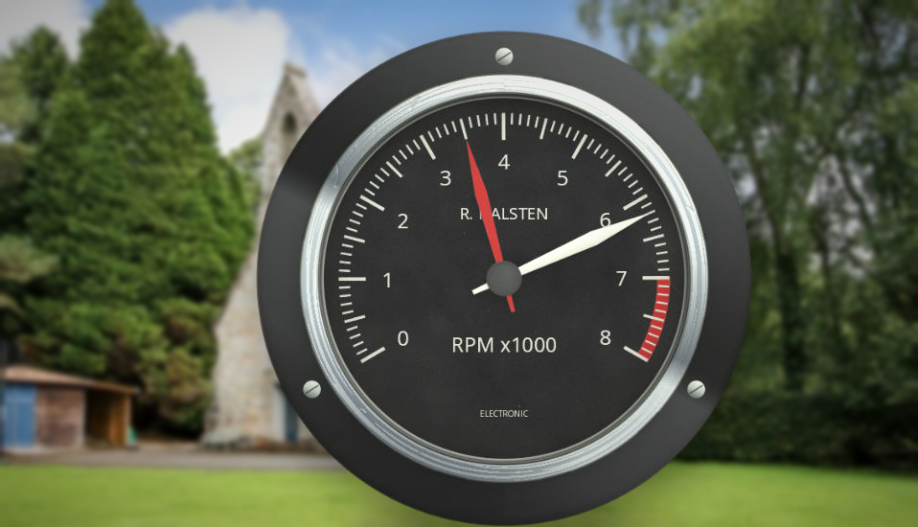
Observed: value=6200 unit=rpm
